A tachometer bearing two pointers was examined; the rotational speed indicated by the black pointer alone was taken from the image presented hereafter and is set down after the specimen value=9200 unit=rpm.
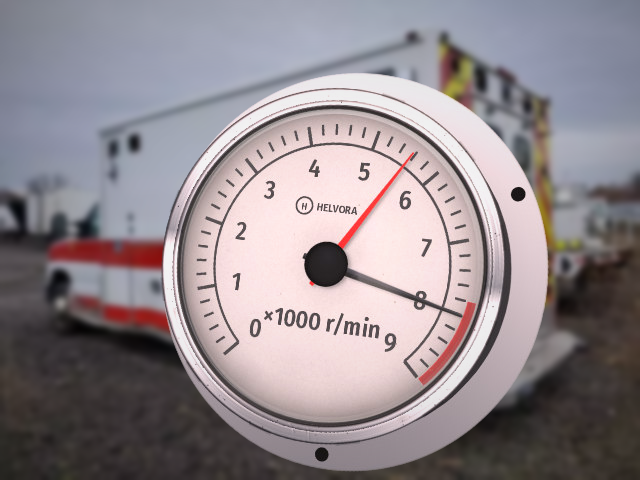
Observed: value=8000 unit=rpm
